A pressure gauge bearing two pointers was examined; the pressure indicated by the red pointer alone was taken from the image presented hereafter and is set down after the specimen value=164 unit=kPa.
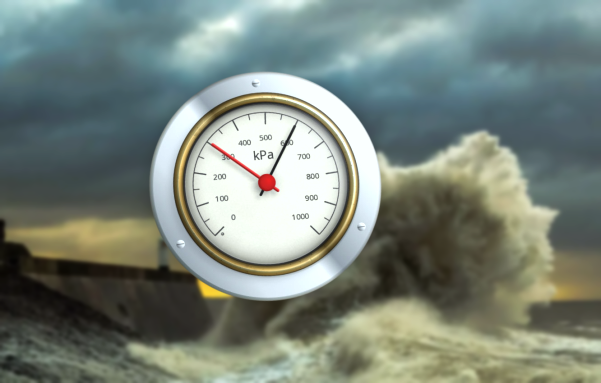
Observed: value=300 unit=kPa
